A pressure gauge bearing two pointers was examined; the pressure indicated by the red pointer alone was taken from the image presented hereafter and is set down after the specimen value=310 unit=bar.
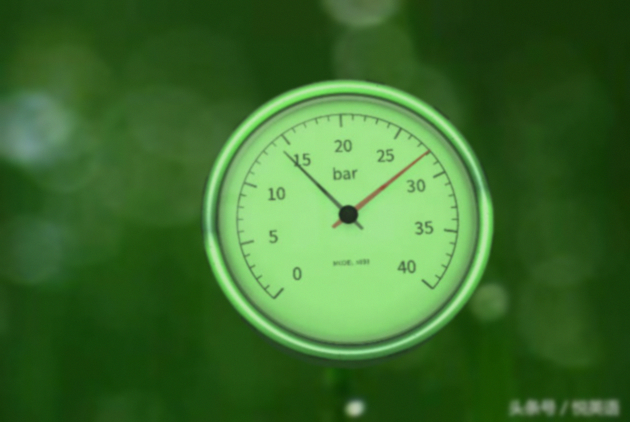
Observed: value=28 unit=bar
